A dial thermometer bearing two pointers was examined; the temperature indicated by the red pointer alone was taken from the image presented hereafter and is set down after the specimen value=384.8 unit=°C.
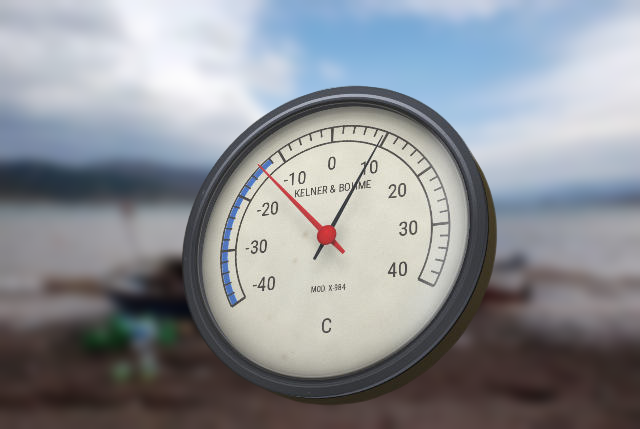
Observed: value=-14 unit=°C
